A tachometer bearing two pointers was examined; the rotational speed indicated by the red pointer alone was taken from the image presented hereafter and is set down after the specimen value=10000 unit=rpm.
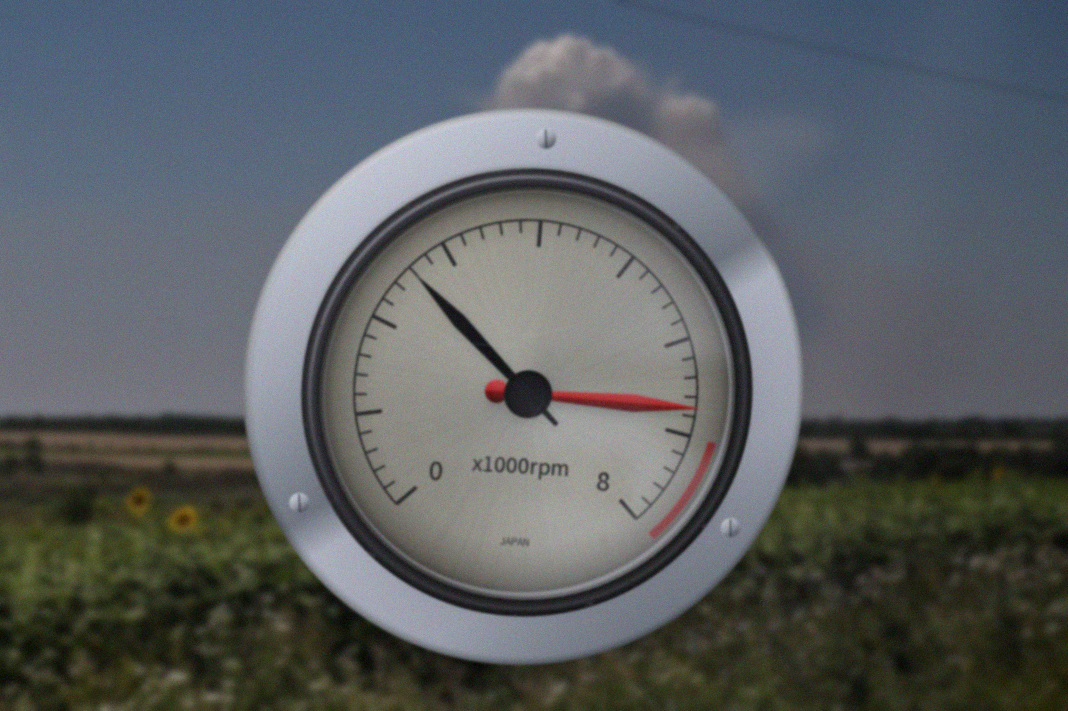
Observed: value=6700 unit=rpm
